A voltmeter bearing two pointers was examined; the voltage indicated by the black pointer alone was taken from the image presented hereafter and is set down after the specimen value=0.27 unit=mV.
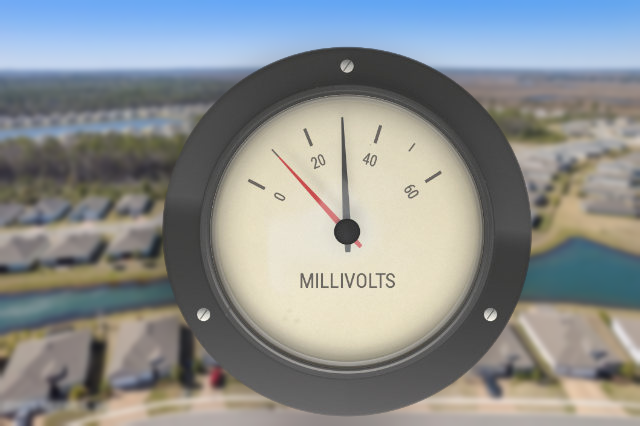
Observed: value=30 unit=mV
